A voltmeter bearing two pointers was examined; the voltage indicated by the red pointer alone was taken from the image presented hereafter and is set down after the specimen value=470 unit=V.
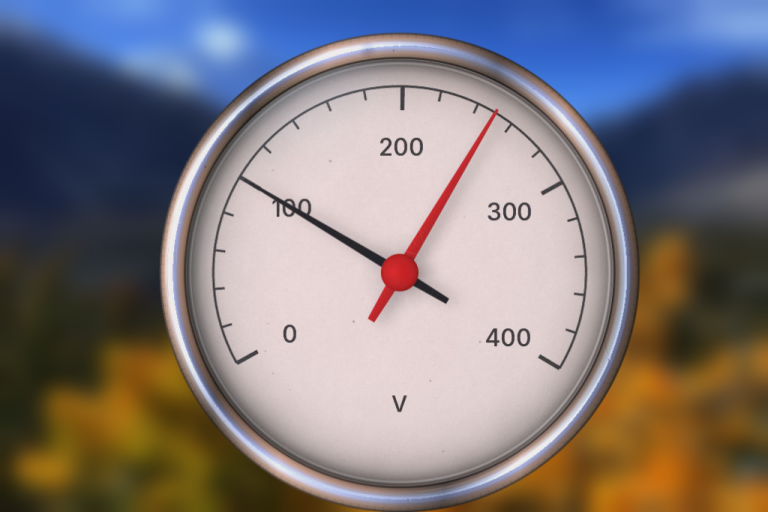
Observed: value=250 unit=V
